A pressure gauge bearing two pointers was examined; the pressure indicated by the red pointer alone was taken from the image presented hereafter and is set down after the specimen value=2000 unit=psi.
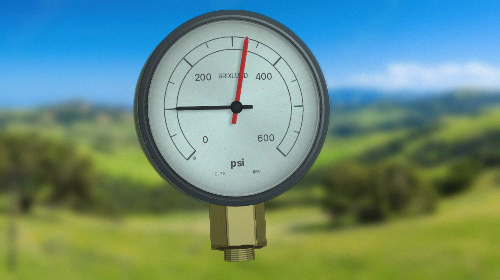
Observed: value=325 unit=psi
